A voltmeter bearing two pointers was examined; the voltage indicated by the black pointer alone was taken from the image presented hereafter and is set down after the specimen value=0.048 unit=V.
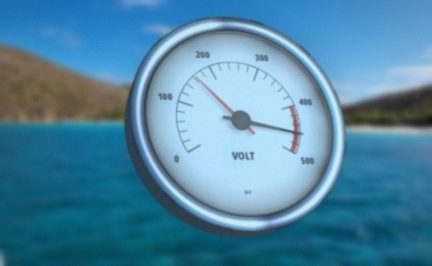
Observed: value=460 unit=V
